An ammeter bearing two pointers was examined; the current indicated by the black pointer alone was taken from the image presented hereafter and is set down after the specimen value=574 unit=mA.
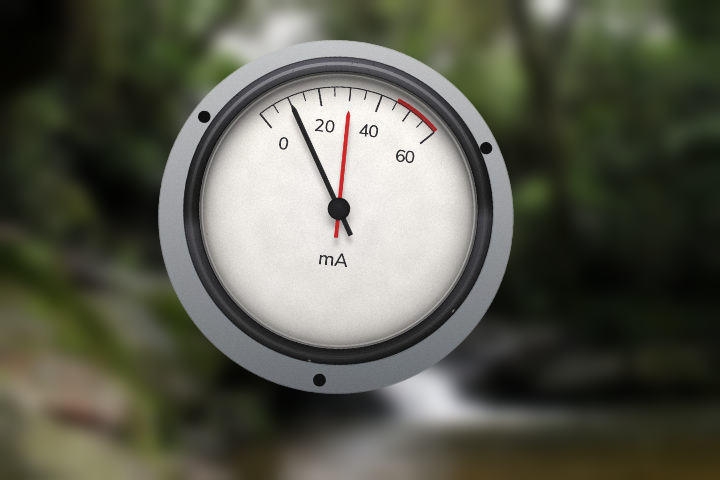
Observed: value=10 unit=mA
